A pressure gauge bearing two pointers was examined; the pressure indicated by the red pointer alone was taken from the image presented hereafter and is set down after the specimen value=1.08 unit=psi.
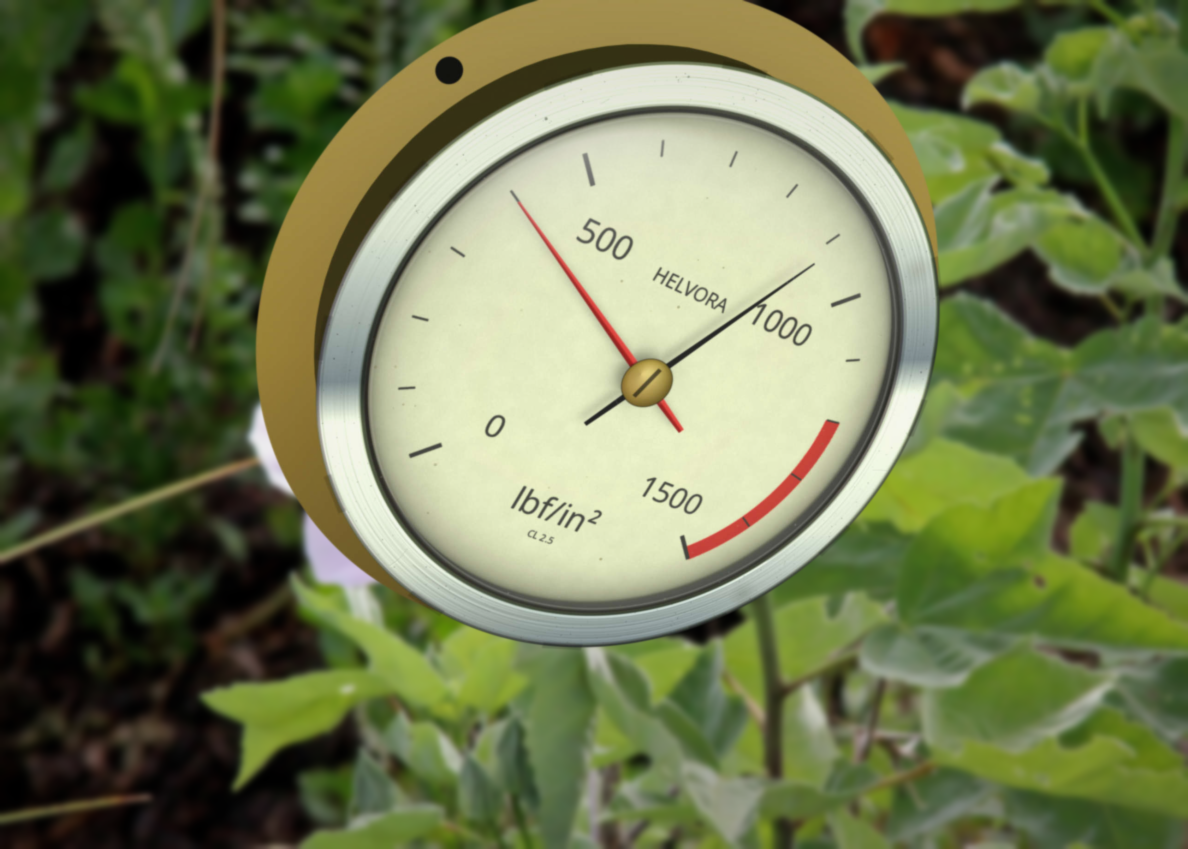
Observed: value=400 unit=psi
